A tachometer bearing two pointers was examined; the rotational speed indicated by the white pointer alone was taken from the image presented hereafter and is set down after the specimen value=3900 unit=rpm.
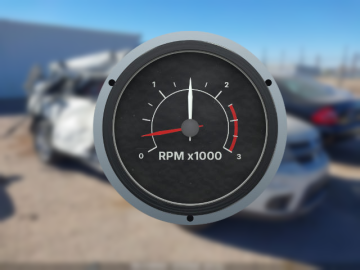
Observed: value=1500 unit=rpm
